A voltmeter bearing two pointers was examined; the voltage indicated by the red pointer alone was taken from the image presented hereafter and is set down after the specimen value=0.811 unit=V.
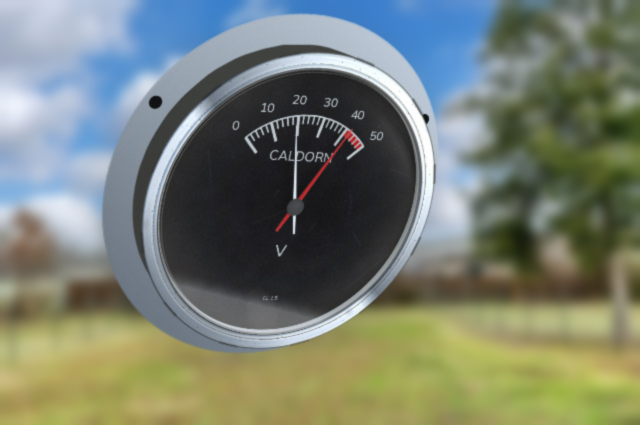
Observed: value=40 unit=V
